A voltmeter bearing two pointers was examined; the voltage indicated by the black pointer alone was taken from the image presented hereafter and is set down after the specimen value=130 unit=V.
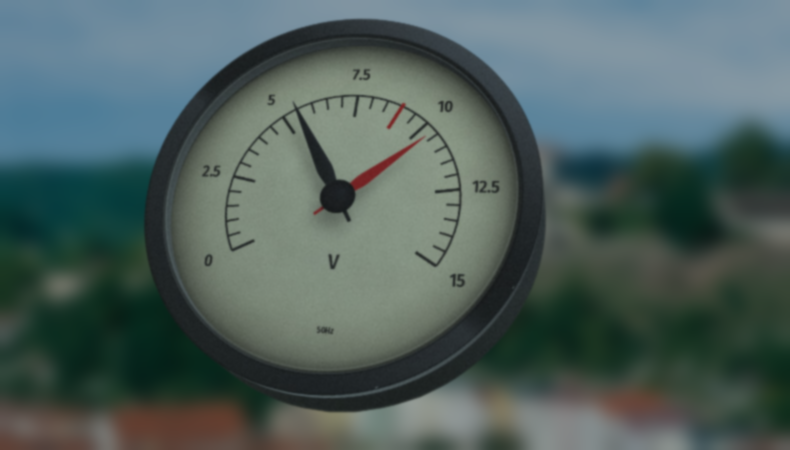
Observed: value=5.5 unit=V
